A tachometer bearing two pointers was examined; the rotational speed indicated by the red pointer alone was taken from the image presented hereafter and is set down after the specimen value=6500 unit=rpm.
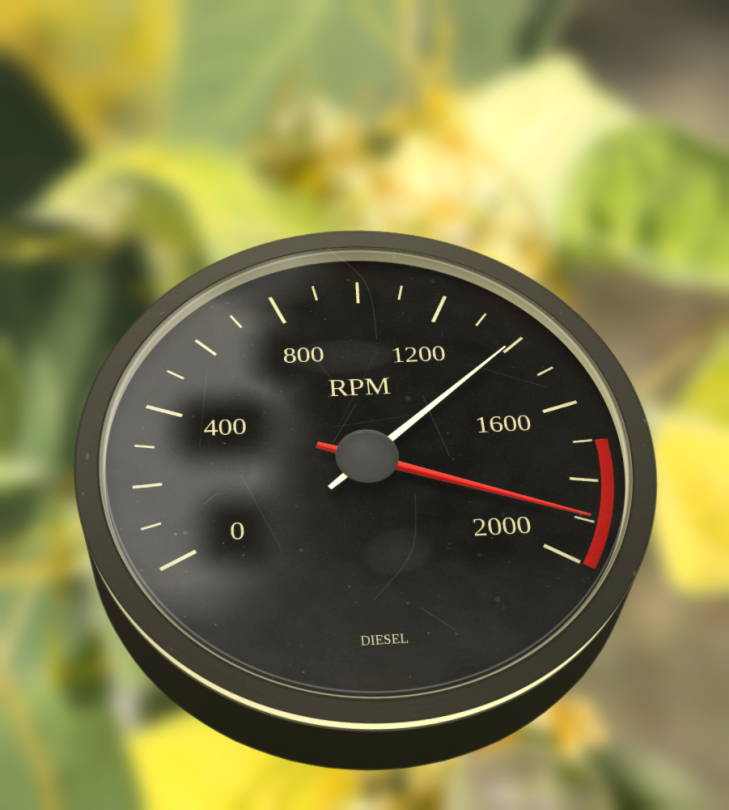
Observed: value=1900 unit=rpm
